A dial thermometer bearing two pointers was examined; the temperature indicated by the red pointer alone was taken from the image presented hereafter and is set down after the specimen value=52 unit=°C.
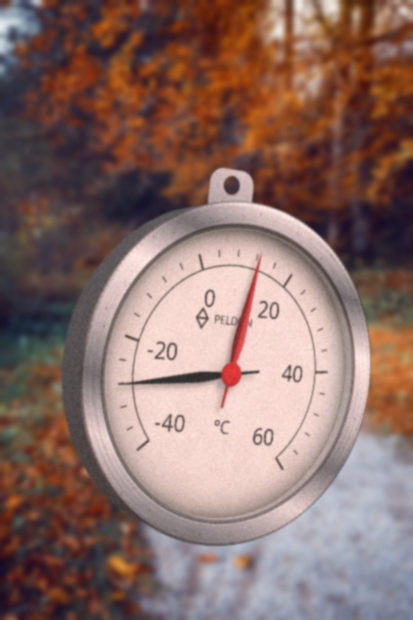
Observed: value=12 unit=°C
